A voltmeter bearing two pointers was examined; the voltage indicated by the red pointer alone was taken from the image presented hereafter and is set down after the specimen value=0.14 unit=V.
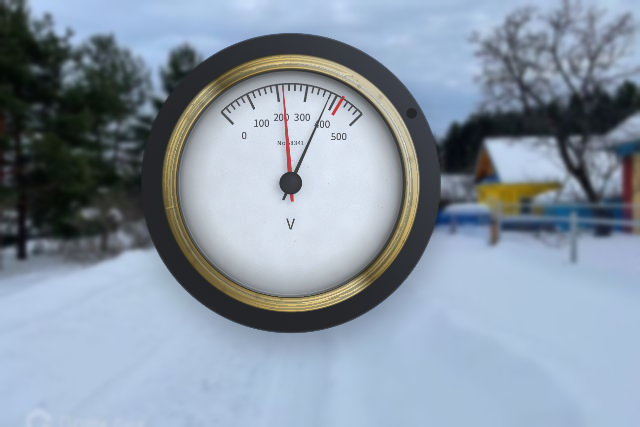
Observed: value=220 unit=V
